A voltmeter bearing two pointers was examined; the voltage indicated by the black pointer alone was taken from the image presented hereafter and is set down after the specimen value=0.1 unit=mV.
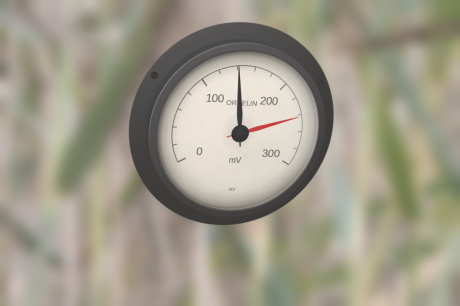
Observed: value=140 unit=mV
